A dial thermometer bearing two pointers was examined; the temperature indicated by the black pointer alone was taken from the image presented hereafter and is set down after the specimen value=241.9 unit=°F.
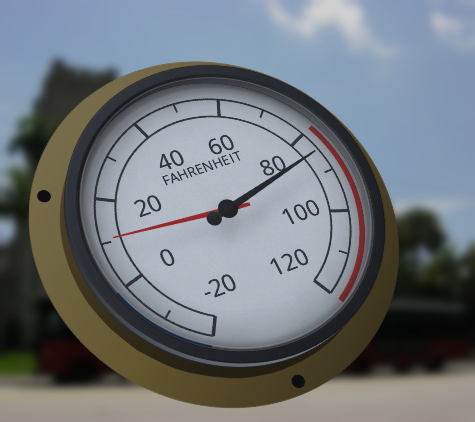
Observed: value=85 unit=°F
